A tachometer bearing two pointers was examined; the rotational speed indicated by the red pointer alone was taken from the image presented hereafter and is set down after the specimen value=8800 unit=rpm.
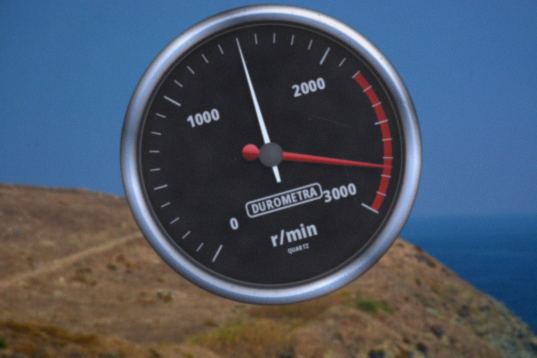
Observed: value=2750 unit=rpm
